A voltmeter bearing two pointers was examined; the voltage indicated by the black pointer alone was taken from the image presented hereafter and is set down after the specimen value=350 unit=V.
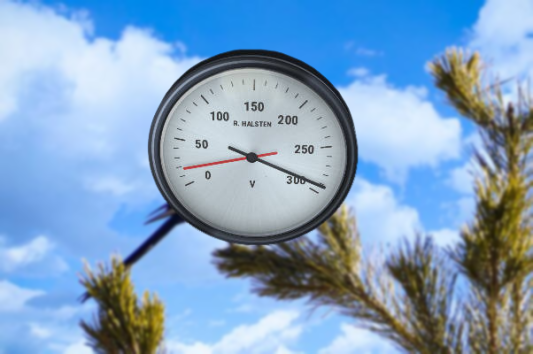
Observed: value=290 unit=V
